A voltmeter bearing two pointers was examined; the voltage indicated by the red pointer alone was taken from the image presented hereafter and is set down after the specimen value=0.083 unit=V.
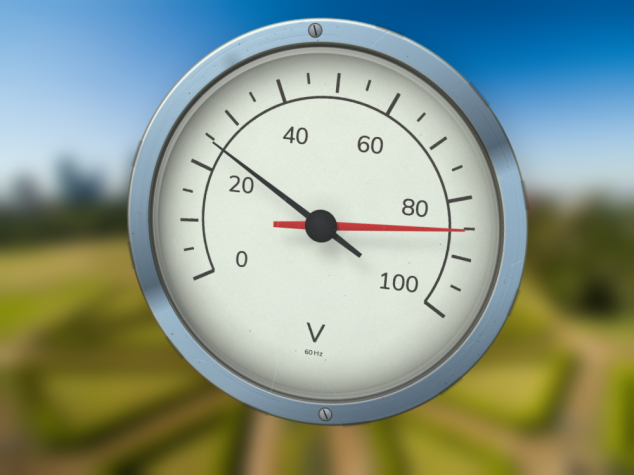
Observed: value=85 unit=V
